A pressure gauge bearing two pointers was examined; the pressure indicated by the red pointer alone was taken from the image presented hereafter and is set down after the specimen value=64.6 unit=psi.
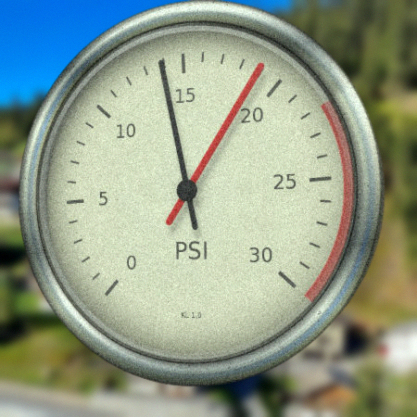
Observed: value=19 unit=psi
